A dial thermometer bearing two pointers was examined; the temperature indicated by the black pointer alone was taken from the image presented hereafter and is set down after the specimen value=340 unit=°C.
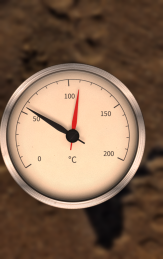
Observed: value=55 unit=°C
